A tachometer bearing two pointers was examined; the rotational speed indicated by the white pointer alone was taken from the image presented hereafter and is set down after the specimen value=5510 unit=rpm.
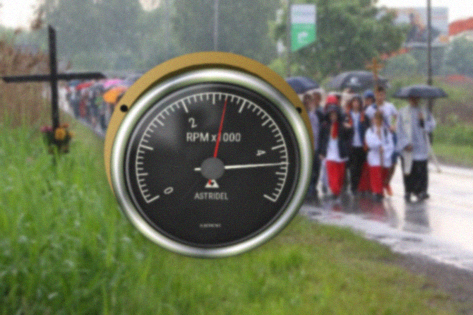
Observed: value=4300 unit=rpm
